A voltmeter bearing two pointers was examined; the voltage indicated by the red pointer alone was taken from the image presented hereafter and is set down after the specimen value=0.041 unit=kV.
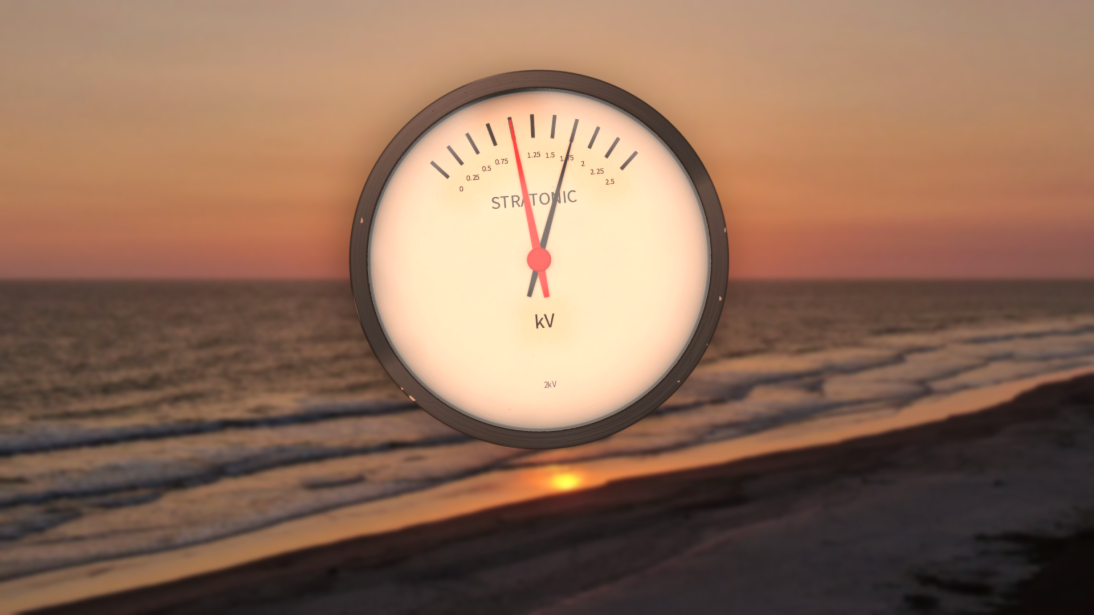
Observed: value=1 unit=kV
